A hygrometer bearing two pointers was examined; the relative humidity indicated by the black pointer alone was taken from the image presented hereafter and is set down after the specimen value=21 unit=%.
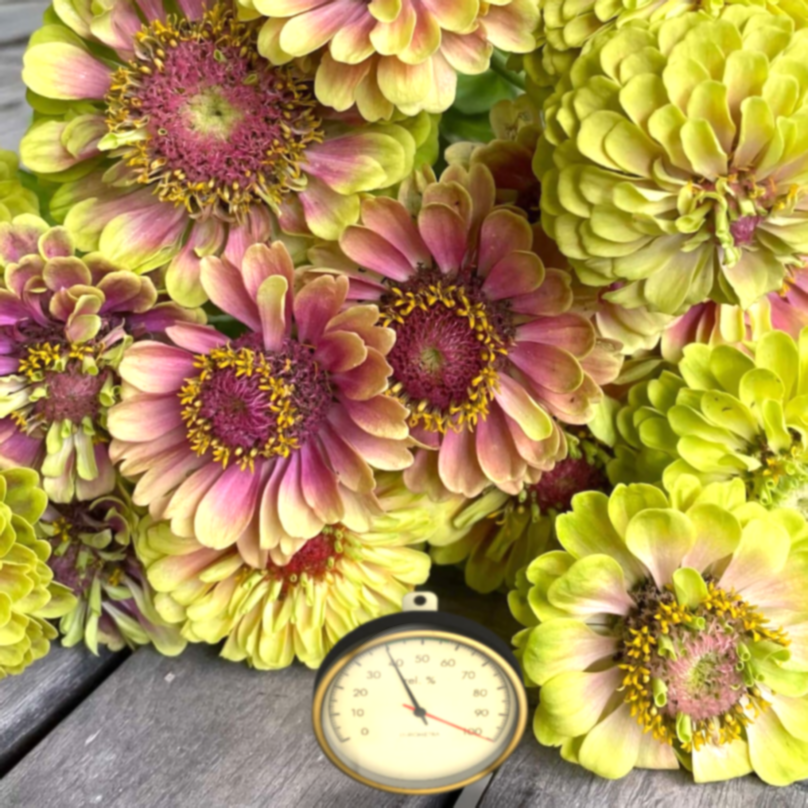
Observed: value=40 unit=%
